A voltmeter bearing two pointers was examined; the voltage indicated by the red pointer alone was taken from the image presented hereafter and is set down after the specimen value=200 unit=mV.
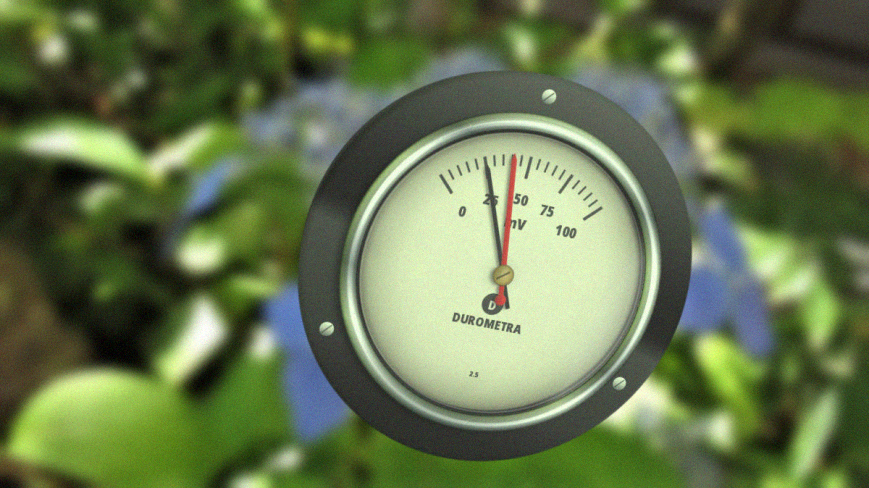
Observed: value=40 unit=mV
